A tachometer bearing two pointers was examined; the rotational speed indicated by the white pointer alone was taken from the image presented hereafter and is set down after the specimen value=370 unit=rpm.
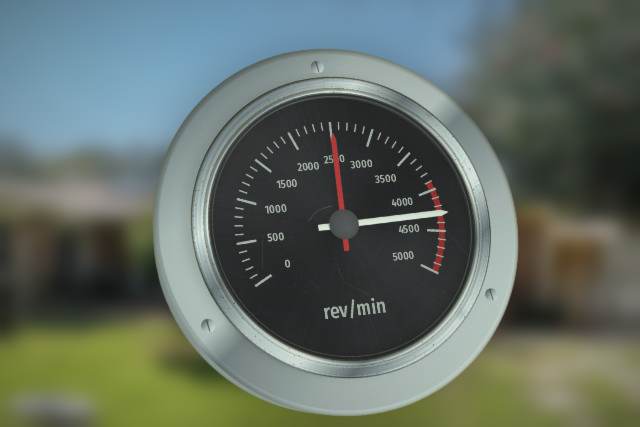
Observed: value=4300 unit=rpm
